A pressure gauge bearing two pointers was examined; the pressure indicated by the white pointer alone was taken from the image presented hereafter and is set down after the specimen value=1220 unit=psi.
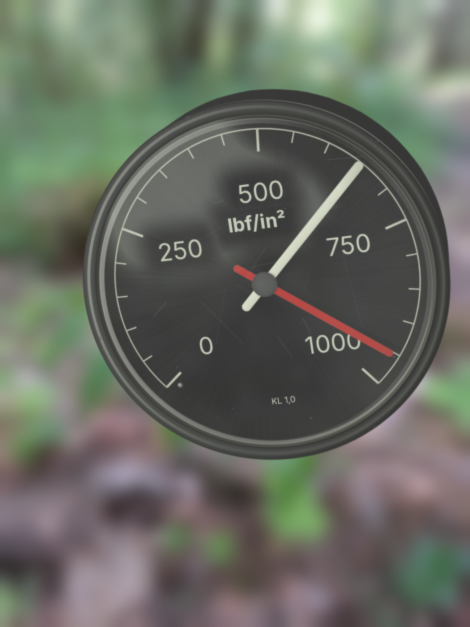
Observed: value=650 unit=psi
